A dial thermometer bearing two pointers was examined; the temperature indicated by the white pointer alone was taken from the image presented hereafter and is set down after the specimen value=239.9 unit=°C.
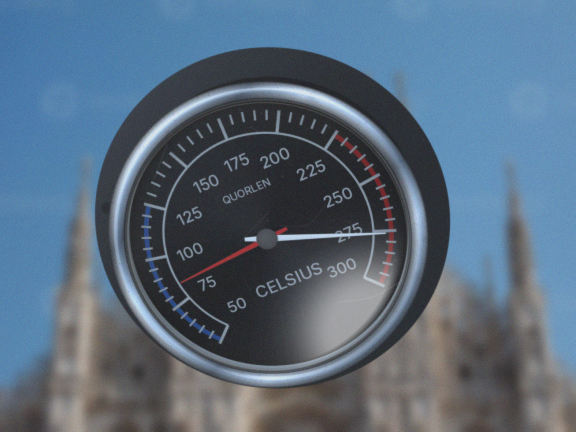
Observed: value=275 unit=°C
